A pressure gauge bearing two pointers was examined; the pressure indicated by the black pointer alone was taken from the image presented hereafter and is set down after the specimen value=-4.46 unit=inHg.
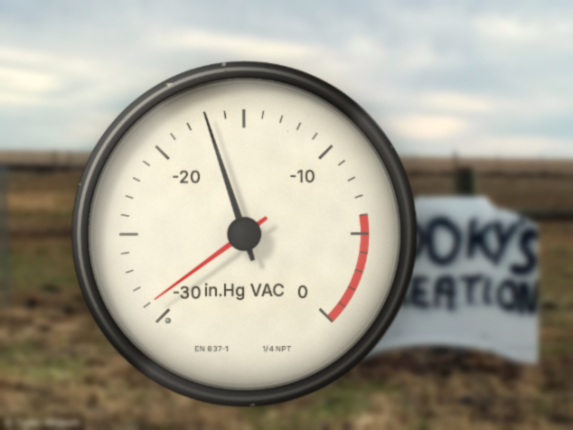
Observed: value=-17 unit=inHg
